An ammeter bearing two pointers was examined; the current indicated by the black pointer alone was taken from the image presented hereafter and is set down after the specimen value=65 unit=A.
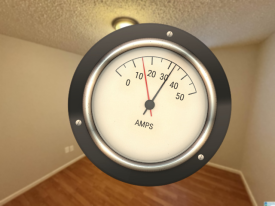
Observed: value=32.5 unit=A
